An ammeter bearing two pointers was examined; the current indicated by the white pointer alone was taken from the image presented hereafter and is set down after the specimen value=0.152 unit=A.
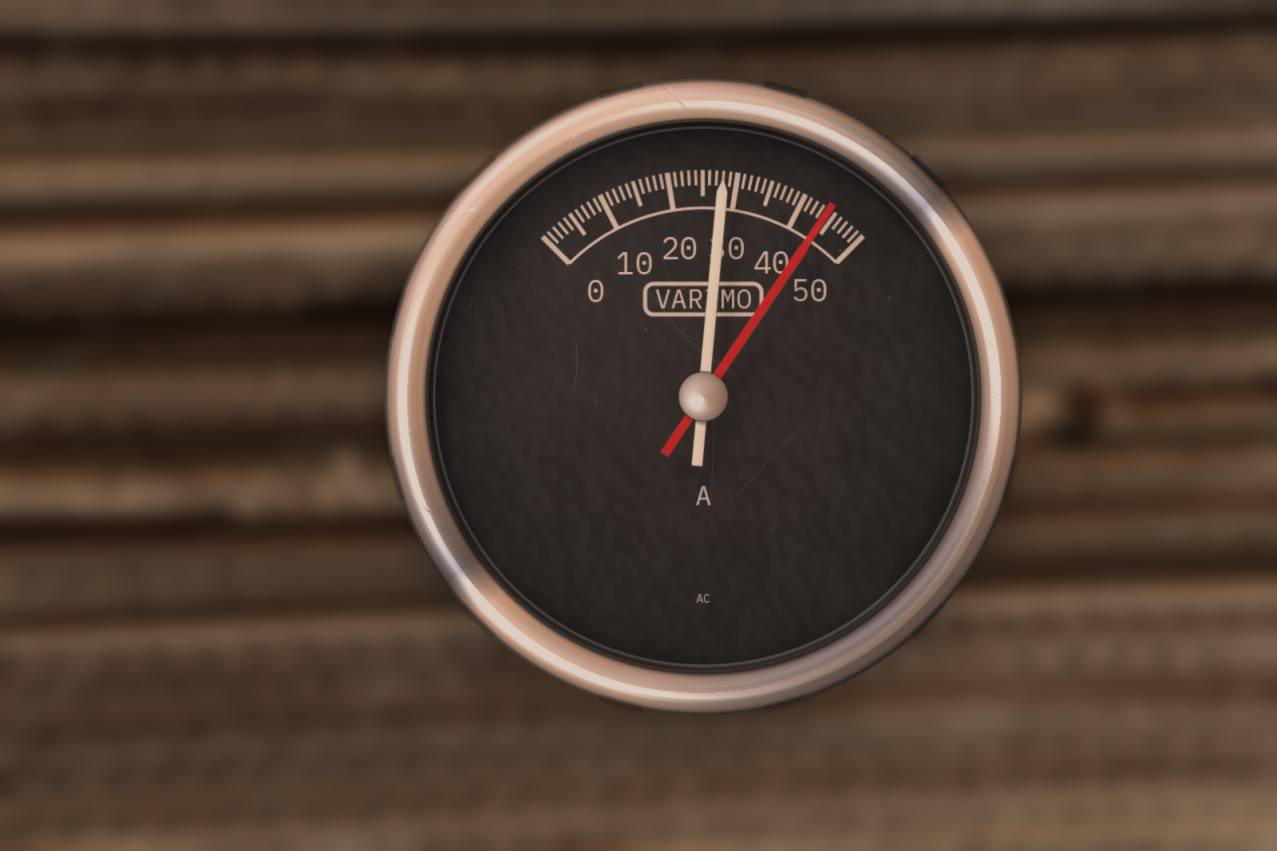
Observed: value=28 unit=A
